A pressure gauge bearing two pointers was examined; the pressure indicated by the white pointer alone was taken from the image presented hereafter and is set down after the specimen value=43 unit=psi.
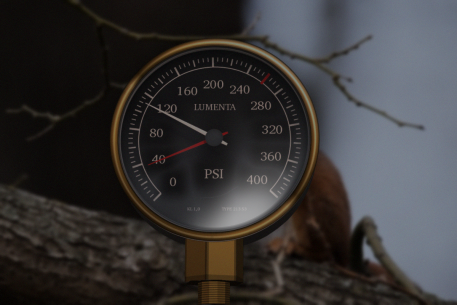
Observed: value=110 unit=psi
